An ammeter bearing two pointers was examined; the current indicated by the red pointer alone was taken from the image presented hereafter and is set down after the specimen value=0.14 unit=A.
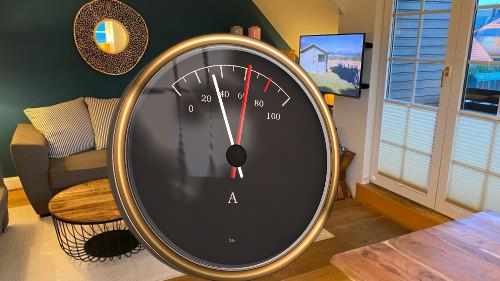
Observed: value=60 unit=A
